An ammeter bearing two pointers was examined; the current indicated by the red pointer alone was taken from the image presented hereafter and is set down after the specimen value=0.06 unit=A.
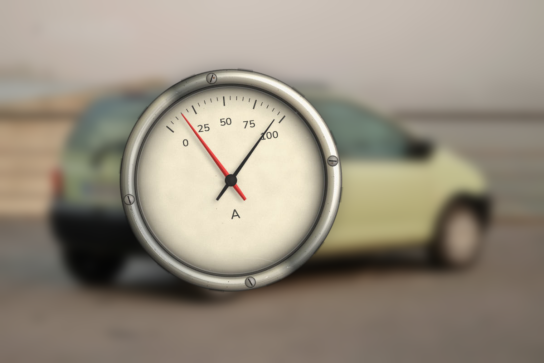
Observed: value=15 unit=A
